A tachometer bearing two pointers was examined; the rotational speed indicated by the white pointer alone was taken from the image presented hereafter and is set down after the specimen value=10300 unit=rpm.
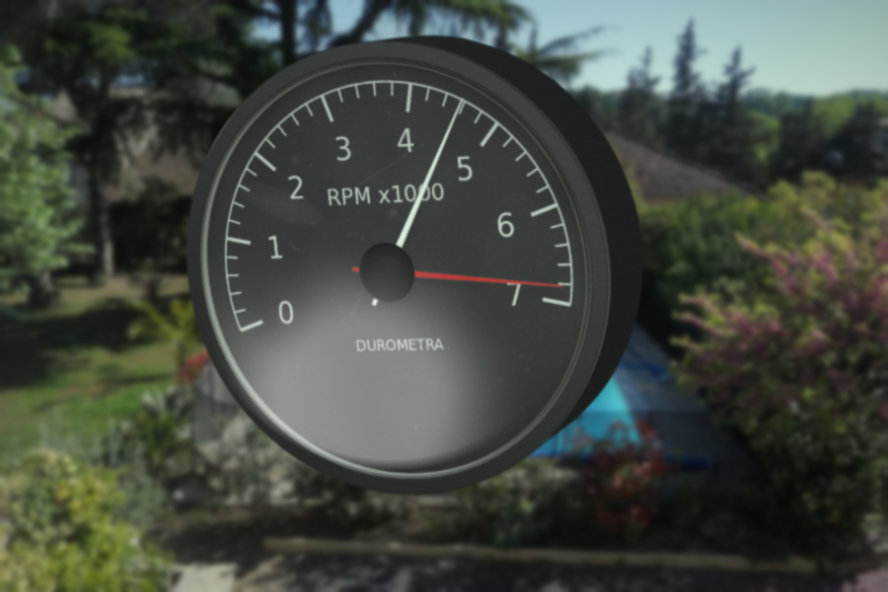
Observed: value=4600 unit=rpm
